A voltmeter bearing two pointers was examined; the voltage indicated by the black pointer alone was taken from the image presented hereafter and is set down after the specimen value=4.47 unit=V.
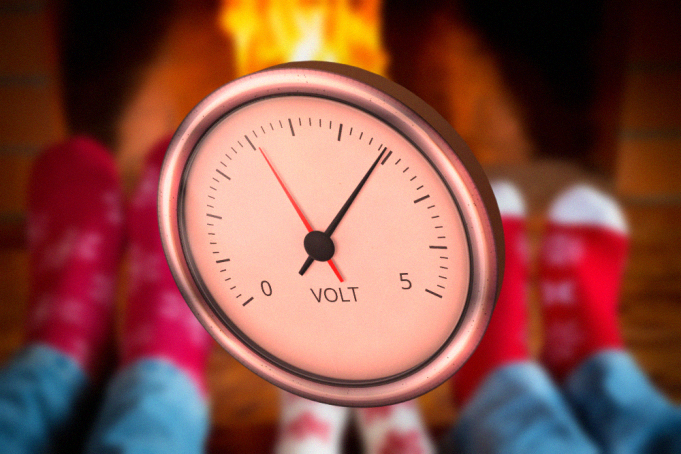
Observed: value=3.45 unit=V
